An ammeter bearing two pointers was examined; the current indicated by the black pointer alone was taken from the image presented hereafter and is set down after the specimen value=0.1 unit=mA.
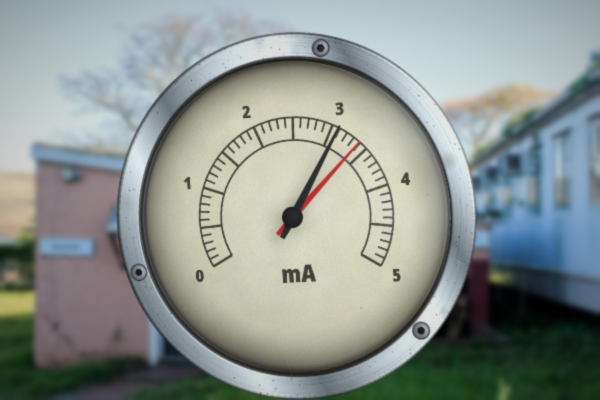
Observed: value=3.1 unit=mA
